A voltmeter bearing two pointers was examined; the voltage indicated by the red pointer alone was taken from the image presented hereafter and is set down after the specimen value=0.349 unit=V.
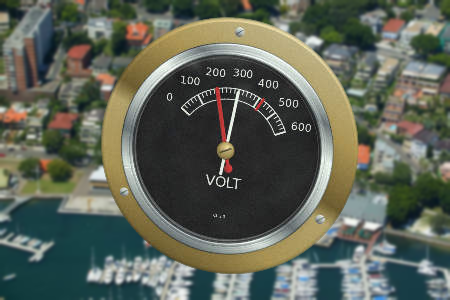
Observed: value=200 unit=V
